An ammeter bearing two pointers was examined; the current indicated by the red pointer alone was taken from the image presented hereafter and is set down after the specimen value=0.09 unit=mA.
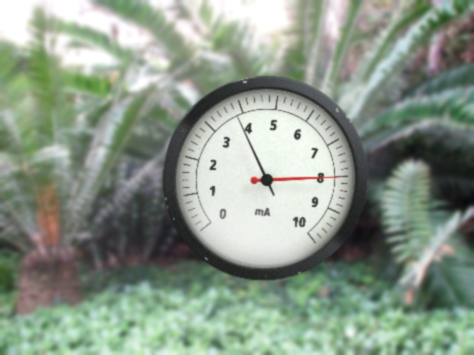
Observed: value=8 unit=mA
